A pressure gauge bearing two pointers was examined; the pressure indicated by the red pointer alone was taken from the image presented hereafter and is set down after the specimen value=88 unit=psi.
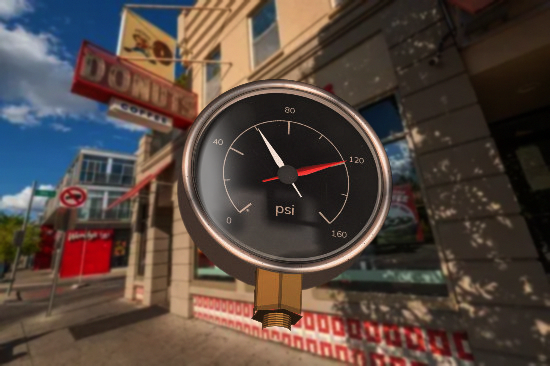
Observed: value=120 unit=psi
